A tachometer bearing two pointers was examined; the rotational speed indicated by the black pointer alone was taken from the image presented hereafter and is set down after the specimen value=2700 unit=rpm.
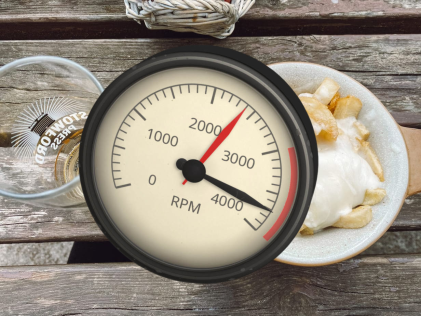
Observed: value=3700 unit=rpm
